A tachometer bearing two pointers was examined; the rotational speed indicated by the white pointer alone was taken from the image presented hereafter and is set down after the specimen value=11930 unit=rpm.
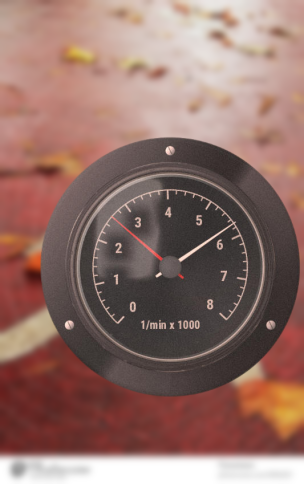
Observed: value=5700 unit=rpm
